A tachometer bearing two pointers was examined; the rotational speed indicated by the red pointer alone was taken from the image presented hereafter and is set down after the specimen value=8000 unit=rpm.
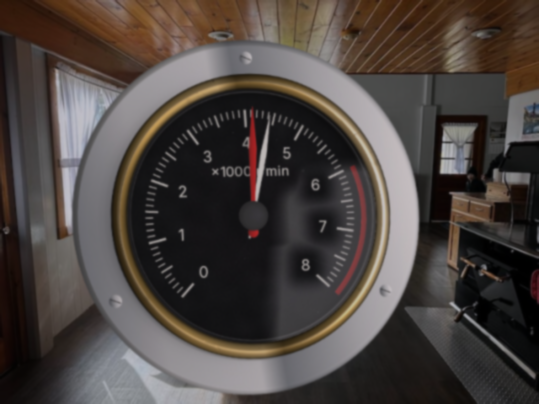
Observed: value=4100 unit=rpm
